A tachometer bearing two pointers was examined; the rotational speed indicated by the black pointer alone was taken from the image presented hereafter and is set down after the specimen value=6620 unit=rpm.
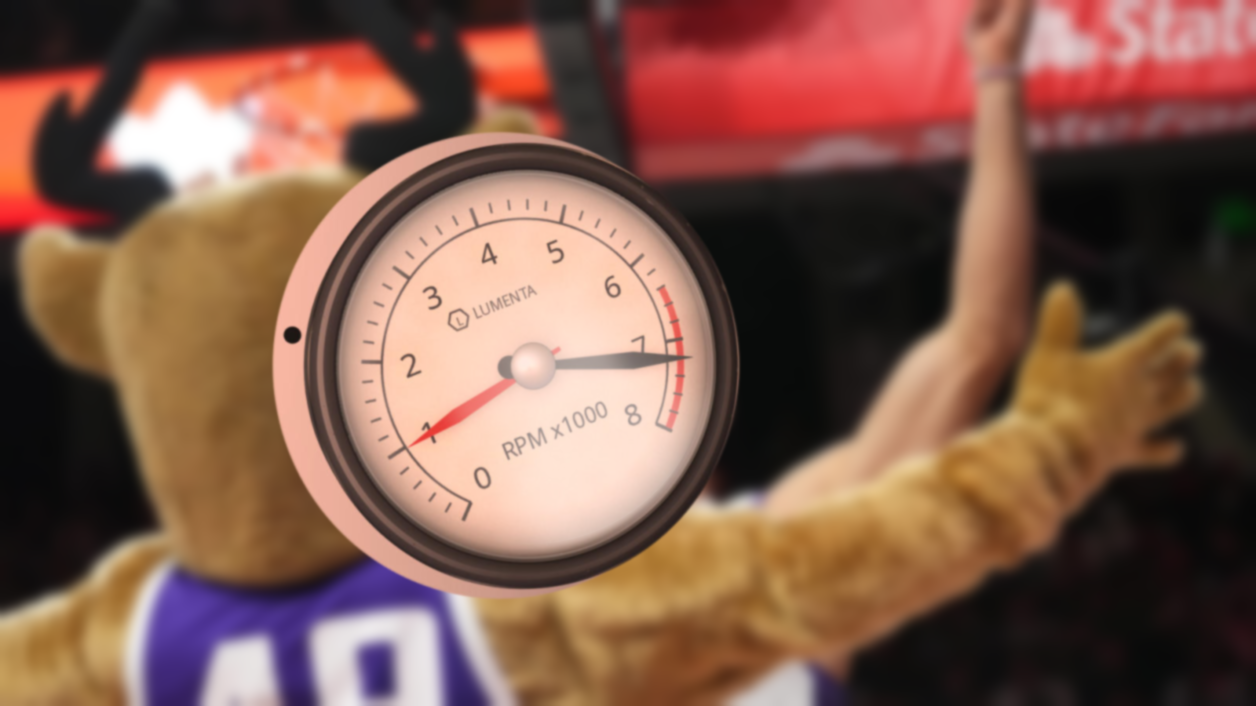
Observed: value=7200 unit=rpm
